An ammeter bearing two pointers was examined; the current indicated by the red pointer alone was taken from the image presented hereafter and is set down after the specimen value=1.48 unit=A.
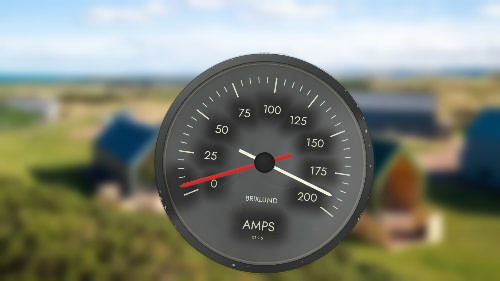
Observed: value=5 unit=A
